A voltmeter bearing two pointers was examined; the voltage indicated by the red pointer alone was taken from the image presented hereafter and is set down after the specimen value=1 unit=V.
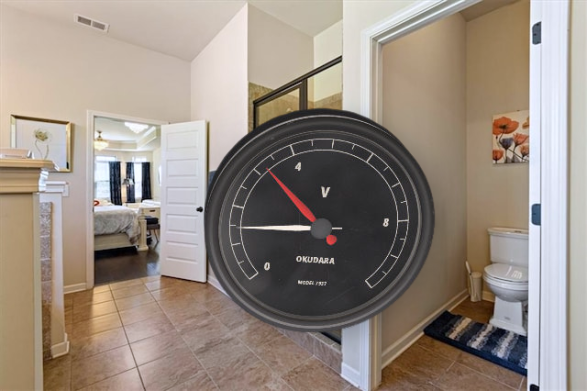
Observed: value=3.25 unit=V
